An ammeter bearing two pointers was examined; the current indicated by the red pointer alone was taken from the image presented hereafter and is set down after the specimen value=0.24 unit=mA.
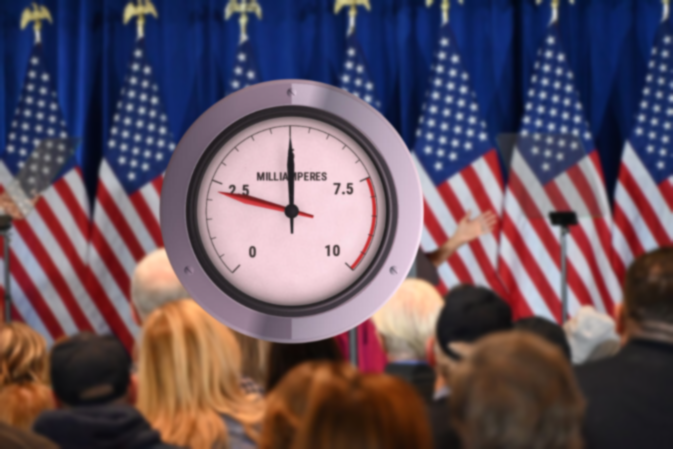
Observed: value=2.25 unit=mA
